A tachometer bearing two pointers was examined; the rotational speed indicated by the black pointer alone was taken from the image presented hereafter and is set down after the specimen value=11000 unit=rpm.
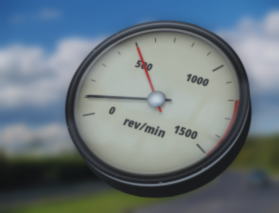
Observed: value=100 unit=rpm
